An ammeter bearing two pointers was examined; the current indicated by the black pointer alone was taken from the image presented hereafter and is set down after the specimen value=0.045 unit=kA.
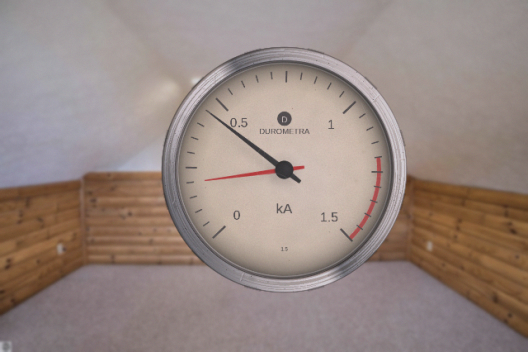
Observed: value=0.45 unit=kA
